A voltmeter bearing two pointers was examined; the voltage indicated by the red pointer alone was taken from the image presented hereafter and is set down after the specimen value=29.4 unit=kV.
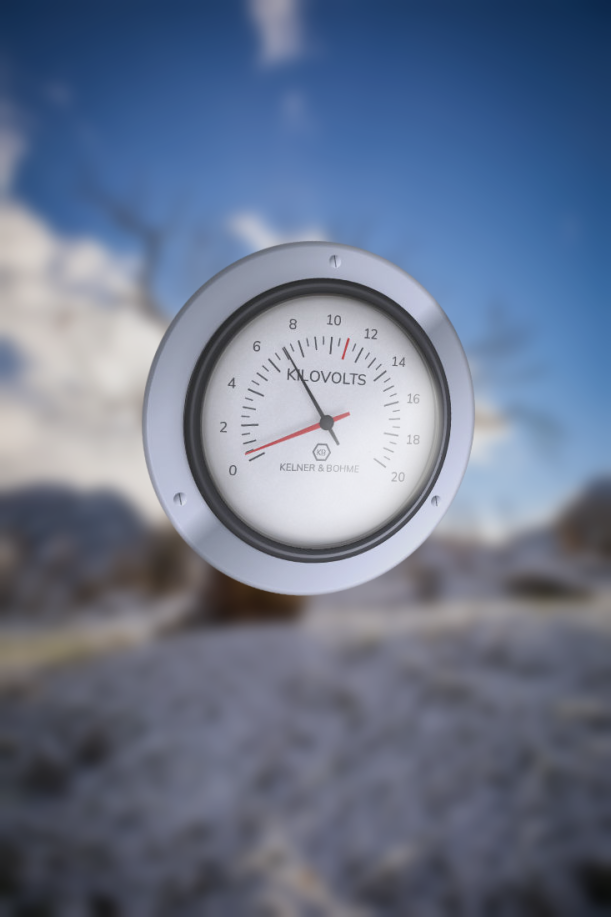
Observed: value=0.5 unit=kV
